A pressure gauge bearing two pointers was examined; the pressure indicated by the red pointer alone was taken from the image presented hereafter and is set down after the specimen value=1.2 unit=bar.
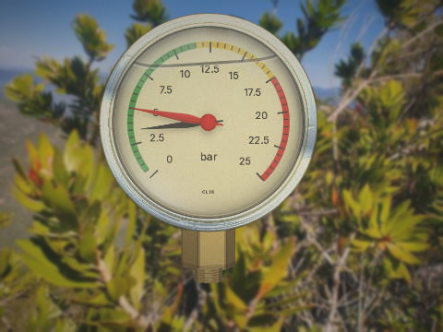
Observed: value=5 unit=bar
